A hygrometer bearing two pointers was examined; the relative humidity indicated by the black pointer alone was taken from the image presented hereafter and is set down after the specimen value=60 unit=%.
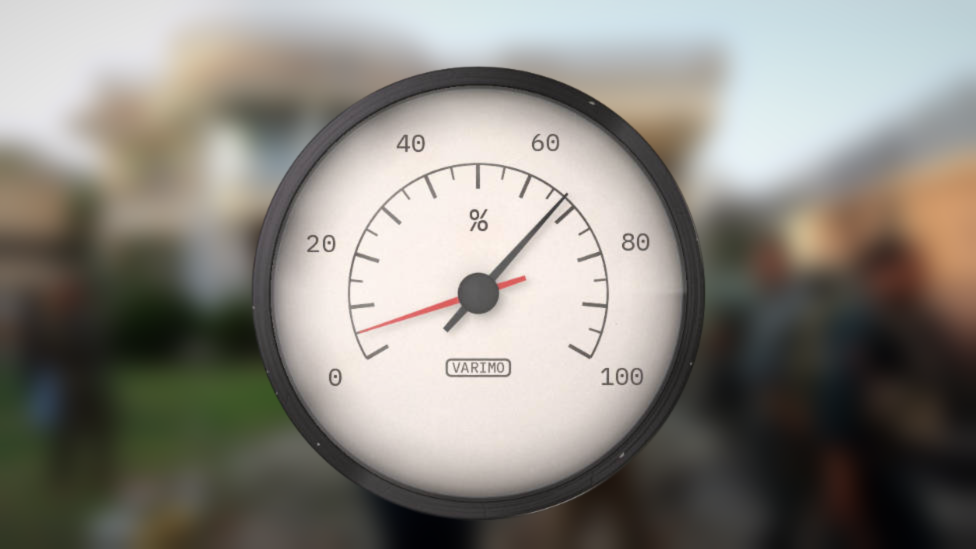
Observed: value=67.5 unit=%
